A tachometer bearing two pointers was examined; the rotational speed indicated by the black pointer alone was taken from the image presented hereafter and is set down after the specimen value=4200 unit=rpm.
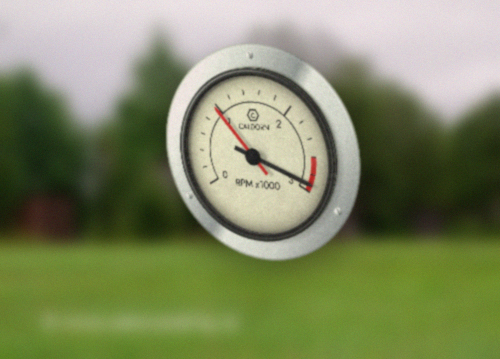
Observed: value=2900 unit=rpm
